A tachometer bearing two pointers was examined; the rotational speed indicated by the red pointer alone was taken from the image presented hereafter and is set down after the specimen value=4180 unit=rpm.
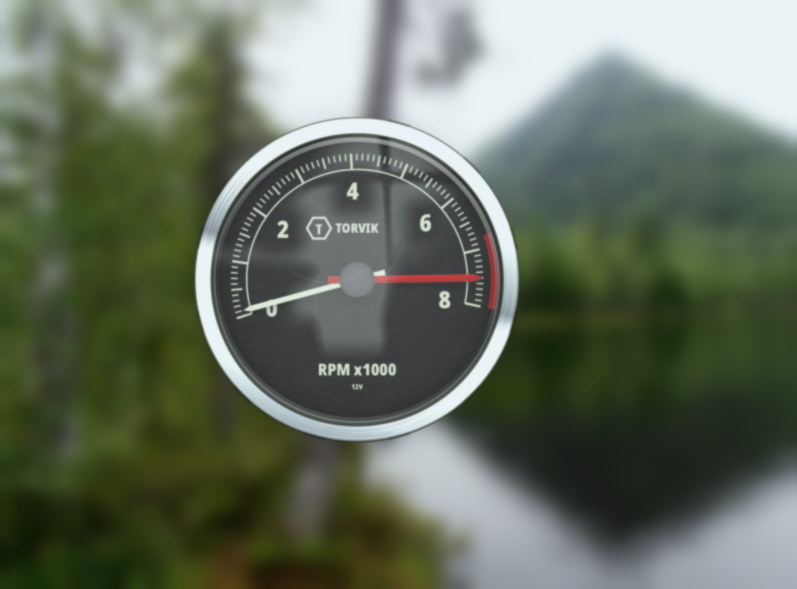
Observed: value=7500 unit=rpm
